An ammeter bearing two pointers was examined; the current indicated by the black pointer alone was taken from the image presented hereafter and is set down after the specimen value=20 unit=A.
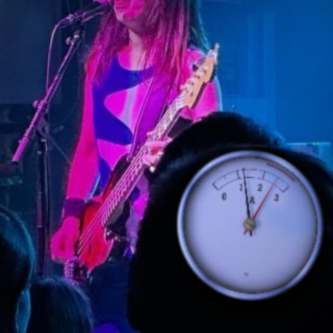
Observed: value=1.25 unit=A
